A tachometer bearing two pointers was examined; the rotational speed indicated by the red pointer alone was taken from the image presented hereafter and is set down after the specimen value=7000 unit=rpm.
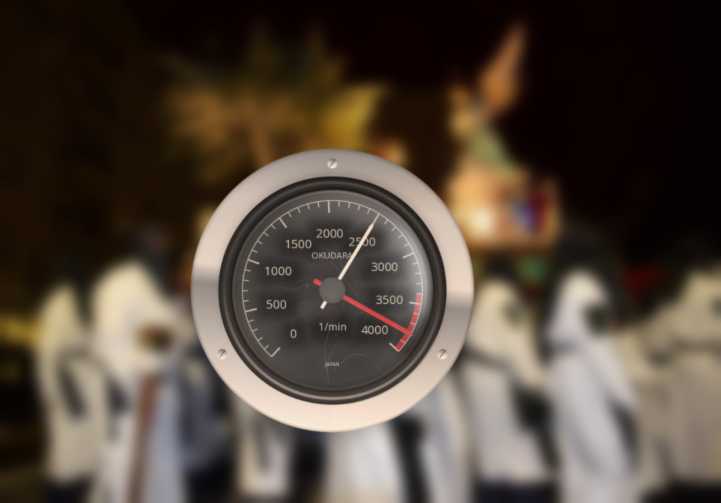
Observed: value=3800 unit=rpm
